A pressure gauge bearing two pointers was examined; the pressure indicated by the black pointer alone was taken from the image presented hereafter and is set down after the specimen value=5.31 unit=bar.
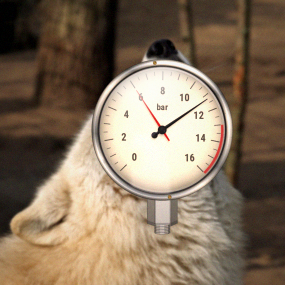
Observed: value=11.25 unit=bar
